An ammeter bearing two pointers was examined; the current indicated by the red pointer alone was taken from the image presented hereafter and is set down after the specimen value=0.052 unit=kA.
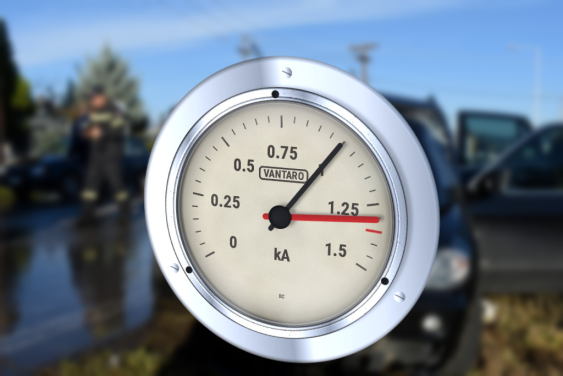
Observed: value=1.3 unit=kA
